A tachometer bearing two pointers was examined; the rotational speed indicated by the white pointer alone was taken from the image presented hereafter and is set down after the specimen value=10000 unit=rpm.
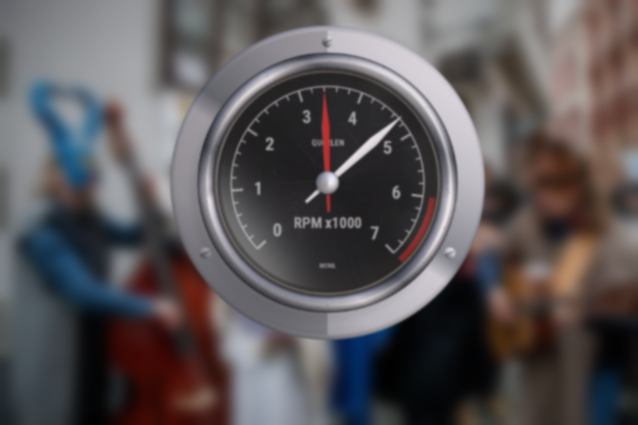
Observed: value=4700 unit=rpm
